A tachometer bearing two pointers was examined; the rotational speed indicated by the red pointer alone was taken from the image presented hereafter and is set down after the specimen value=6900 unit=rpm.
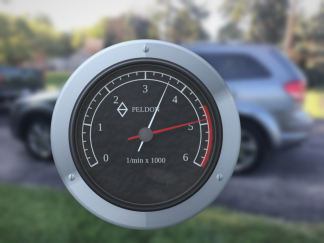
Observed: value=4900 unit=rpm
